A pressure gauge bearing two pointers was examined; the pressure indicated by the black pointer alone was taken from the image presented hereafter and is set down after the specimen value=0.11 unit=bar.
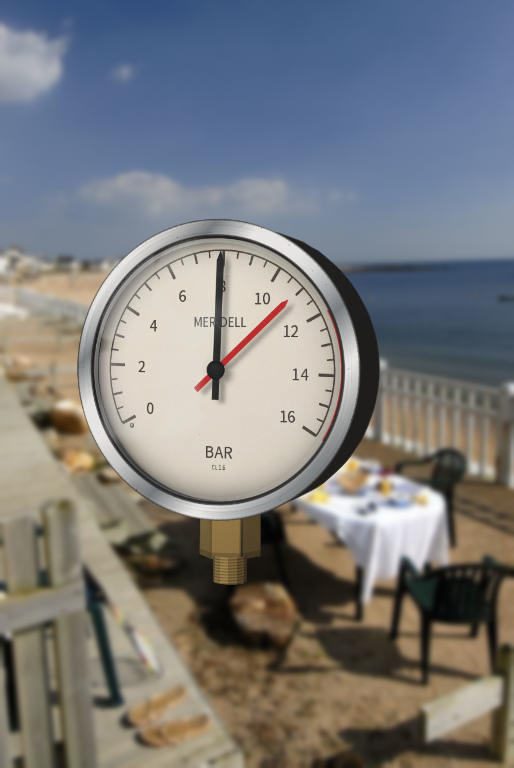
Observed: value=8 unit=bar
